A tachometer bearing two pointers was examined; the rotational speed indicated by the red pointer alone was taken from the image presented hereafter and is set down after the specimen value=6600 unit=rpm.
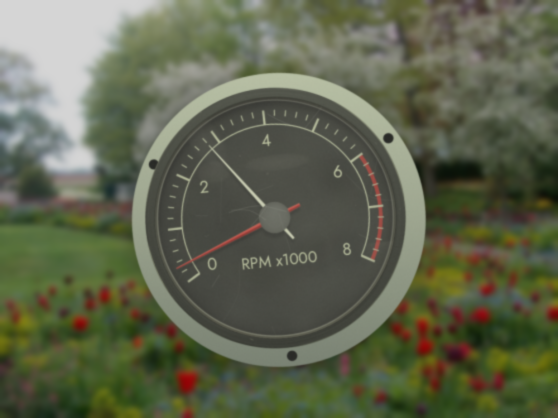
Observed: value=300 unit=rpm
